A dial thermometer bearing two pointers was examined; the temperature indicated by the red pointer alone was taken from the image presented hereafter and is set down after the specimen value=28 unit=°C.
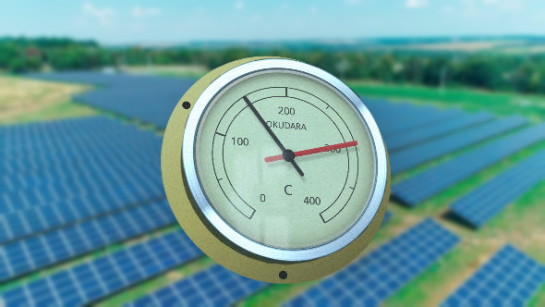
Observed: value=300 unit=°C
